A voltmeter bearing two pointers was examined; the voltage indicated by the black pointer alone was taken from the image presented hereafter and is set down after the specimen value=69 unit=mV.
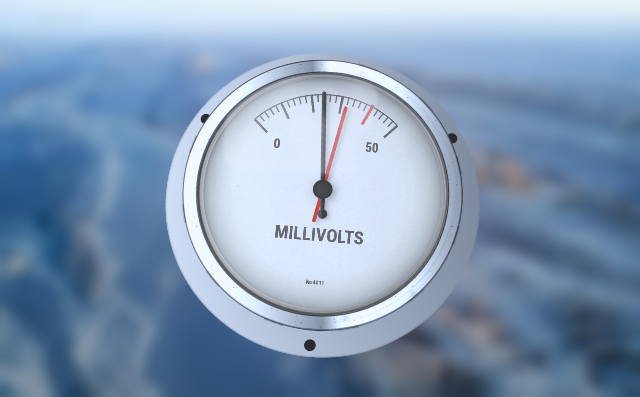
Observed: value=24 unit=mV
